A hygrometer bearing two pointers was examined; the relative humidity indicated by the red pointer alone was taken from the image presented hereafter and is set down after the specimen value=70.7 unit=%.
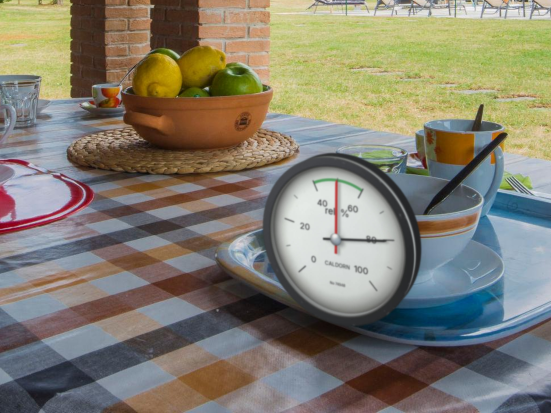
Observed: value=50 unit=%
